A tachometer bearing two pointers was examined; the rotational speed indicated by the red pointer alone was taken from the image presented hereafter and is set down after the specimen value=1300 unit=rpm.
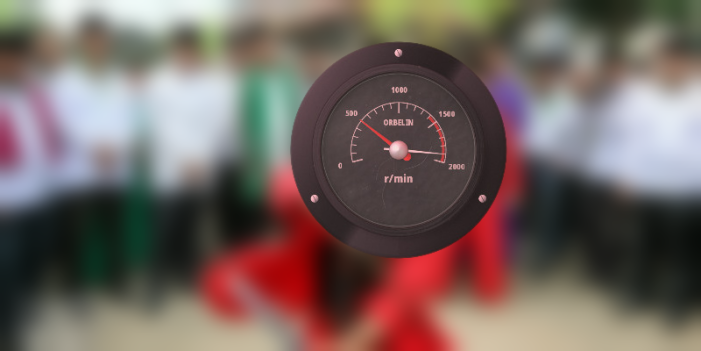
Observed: value=500 unit=rpm
